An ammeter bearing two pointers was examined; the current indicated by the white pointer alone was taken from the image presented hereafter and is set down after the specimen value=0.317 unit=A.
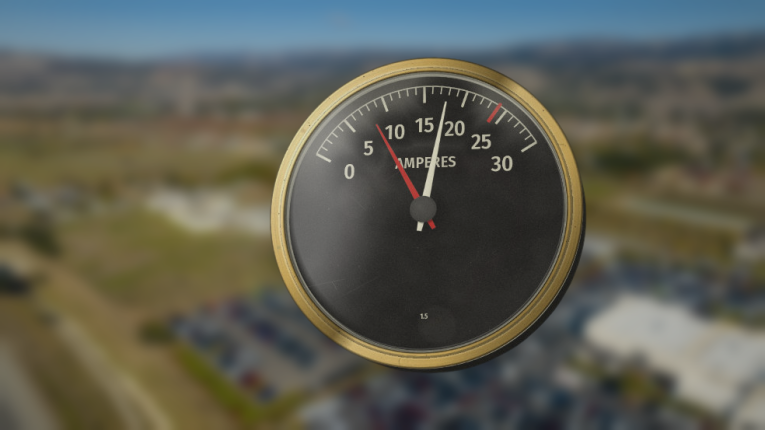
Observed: value=18 unit=A
